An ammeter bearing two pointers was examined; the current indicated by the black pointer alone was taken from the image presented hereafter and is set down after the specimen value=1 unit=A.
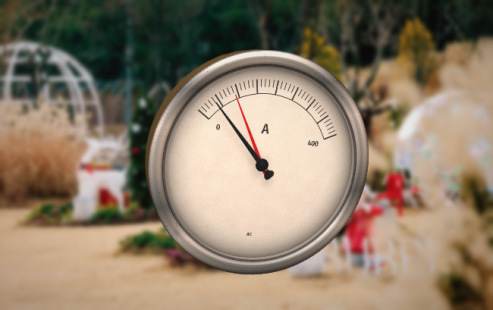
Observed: value=40 unit=A
